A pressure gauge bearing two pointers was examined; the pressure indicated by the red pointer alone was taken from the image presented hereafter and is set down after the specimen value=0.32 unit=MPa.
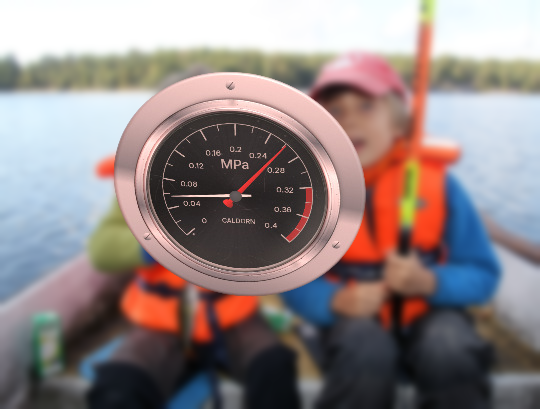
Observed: value=0.26 unit=MPa
